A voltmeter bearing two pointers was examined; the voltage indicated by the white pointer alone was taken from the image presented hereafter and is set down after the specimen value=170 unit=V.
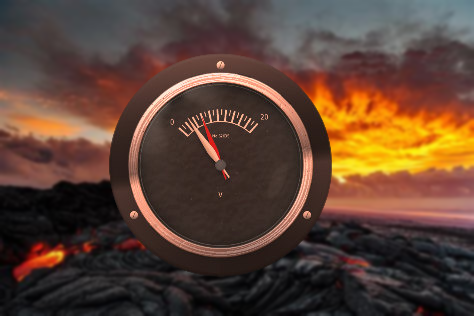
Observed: value=3 unit=V
